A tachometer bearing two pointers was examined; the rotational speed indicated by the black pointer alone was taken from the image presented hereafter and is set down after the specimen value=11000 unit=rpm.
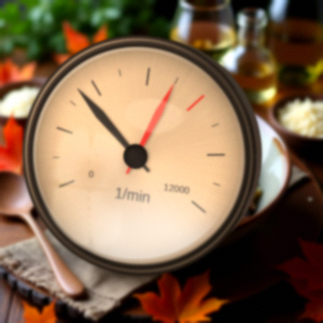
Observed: value=3500 unit=rpm
